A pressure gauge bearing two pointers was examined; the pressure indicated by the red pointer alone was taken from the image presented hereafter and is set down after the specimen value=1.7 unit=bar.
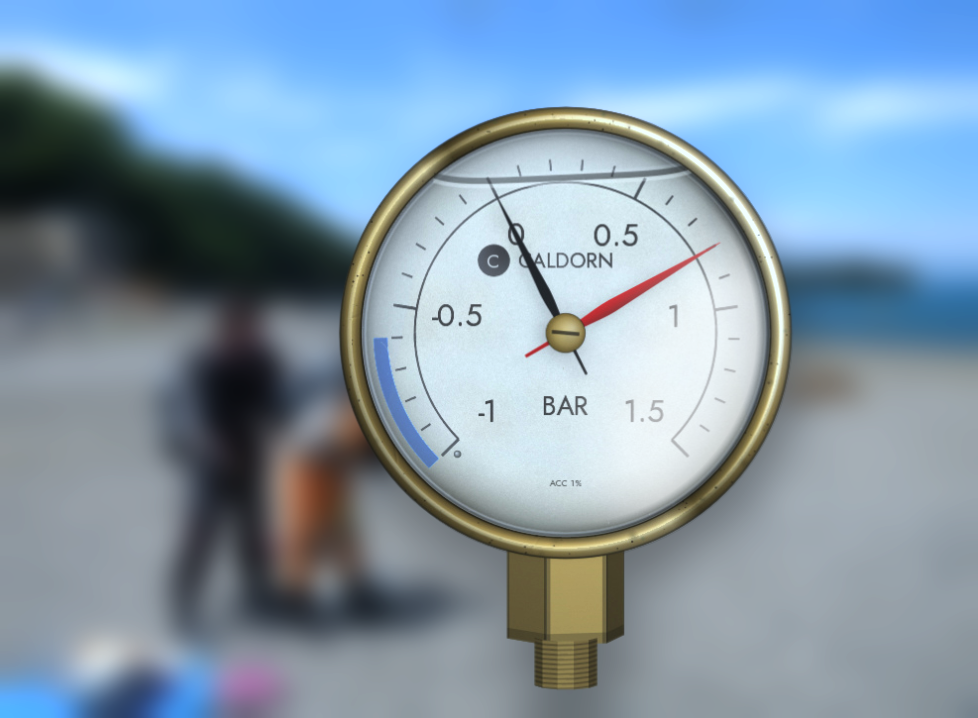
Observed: value=0.8 unit=bar
